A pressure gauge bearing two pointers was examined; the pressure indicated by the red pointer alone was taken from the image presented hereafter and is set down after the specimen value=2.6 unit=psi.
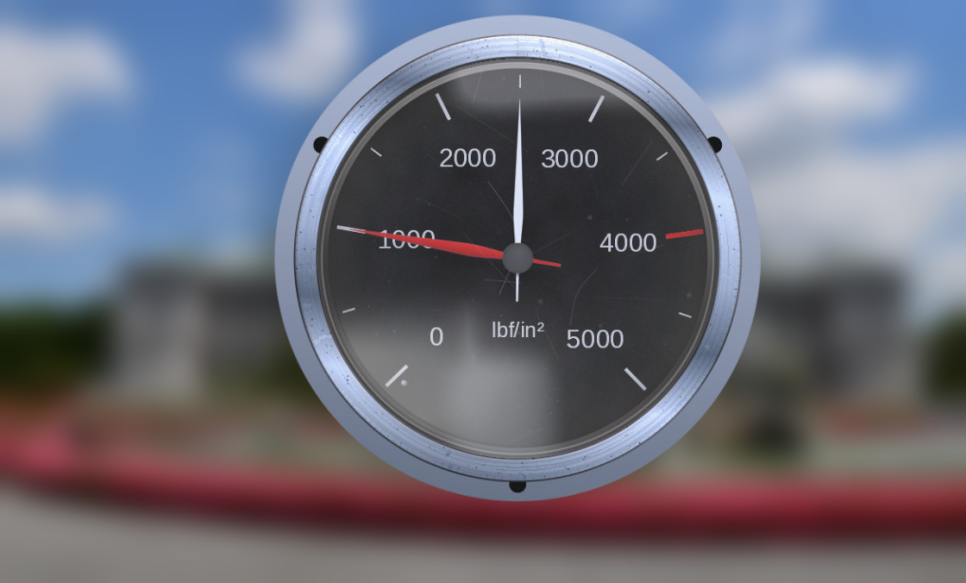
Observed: value=1000 unit=psi
